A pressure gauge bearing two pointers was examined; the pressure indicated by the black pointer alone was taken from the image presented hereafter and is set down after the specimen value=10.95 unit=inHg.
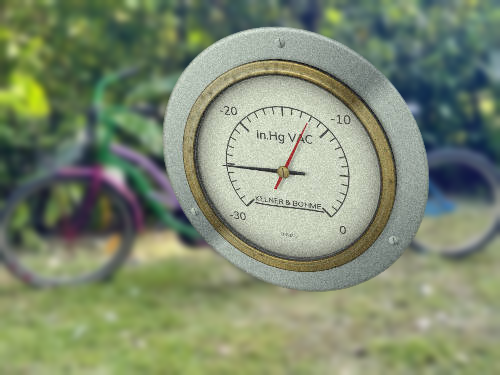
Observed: value=-25 unit=inHg
